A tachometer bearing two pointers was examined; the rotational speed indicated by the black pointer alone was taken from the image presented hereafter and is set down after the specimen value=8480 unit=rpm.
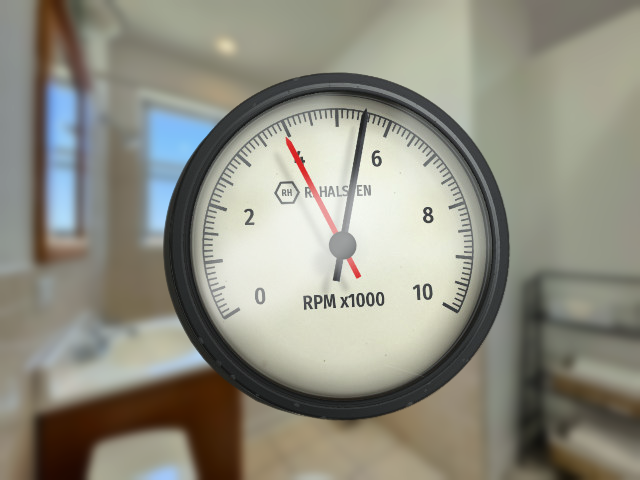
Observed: value=5500 unit=rpm
